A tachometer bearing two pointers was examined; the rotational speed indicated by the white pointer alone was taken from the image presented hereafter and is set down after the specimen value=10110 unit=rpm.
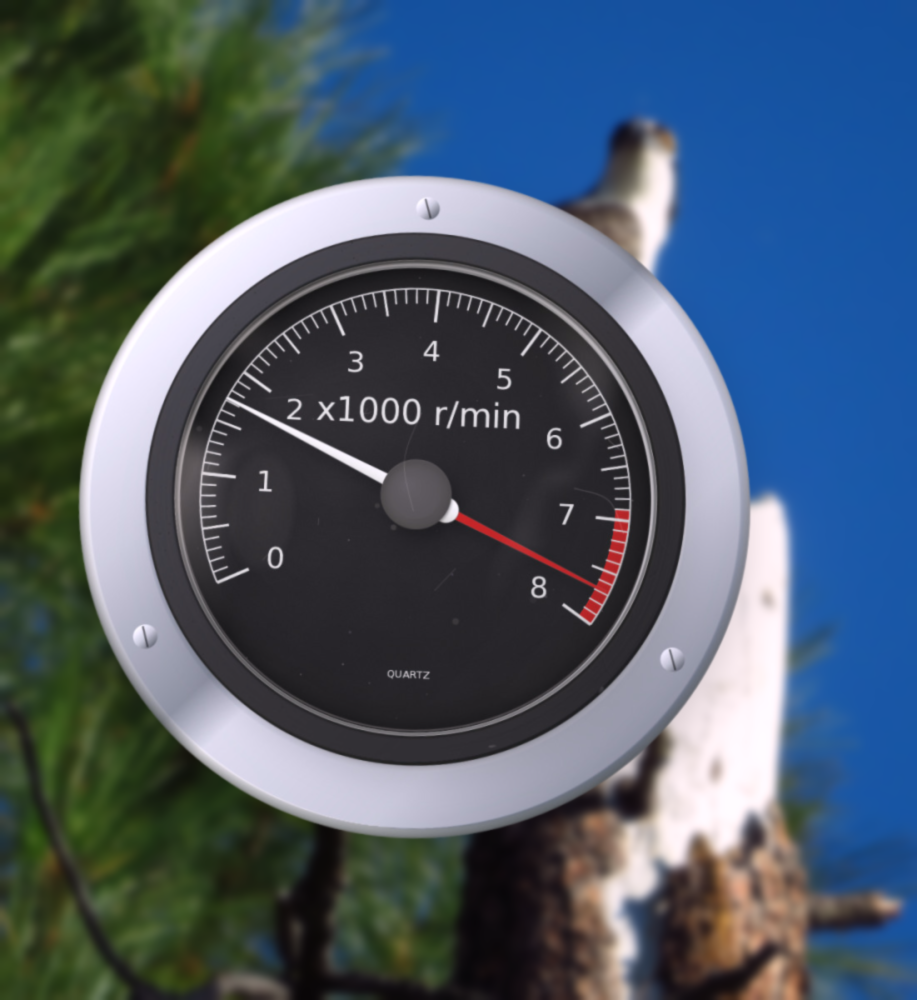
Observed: value=1700 unit=rpm
